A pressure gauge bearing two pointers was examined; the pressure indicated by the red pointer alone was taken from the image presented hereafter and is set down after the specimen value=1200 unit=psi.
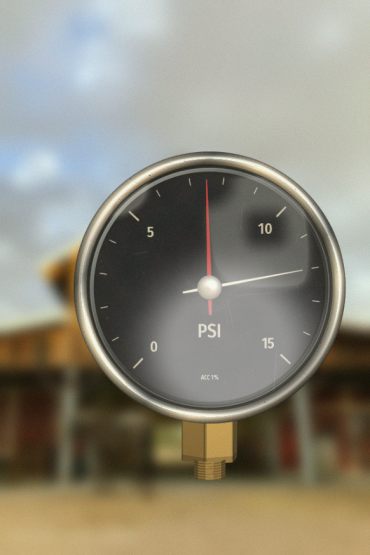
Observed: value=7.5 unit=psi
